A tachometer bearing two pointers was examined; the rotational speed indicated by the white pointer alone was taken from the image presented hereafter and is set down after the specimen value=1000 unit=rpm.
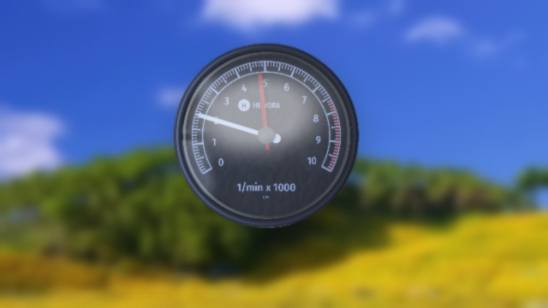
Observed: value=2000 unit=rpm
